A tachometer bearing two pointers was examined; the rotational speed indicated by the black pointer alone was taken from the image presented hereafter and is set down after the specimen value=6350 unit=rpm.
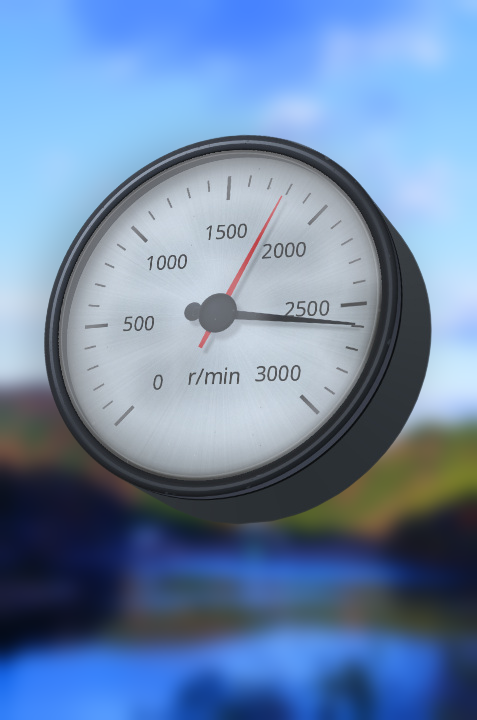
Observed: value=2600 unit=rpm
